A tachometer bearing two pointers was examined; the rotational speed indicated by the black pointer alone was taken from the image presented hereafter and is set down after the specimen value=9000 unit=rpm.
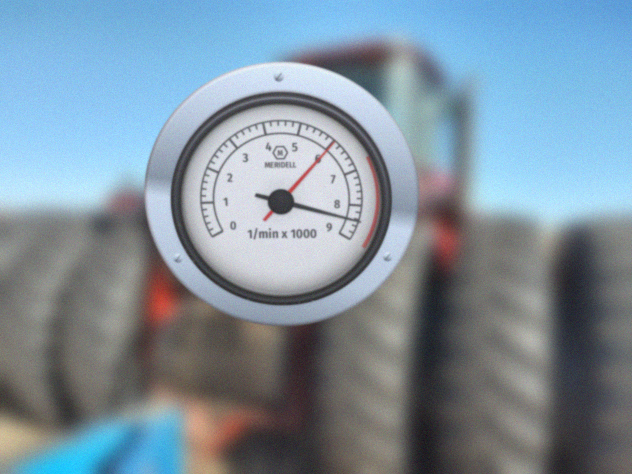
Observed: value=8400 unit=rpm
